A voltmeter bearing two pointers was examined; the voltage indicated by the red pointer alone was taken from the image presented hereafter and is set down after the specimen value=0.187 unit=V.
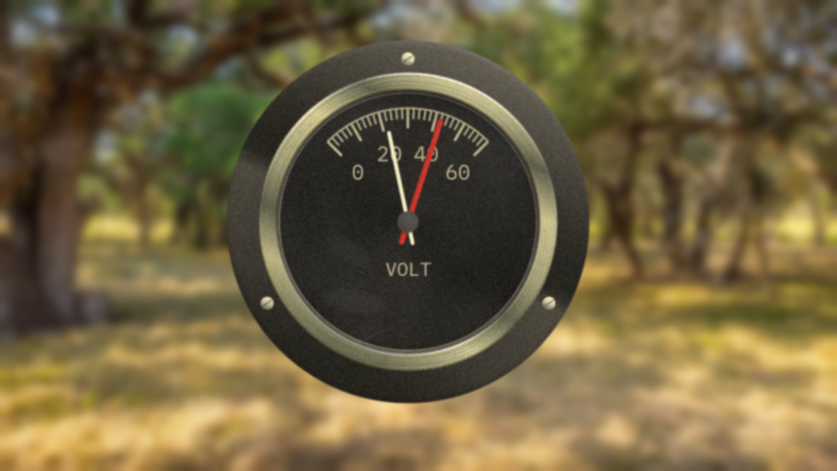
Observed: value=42 unit=V
